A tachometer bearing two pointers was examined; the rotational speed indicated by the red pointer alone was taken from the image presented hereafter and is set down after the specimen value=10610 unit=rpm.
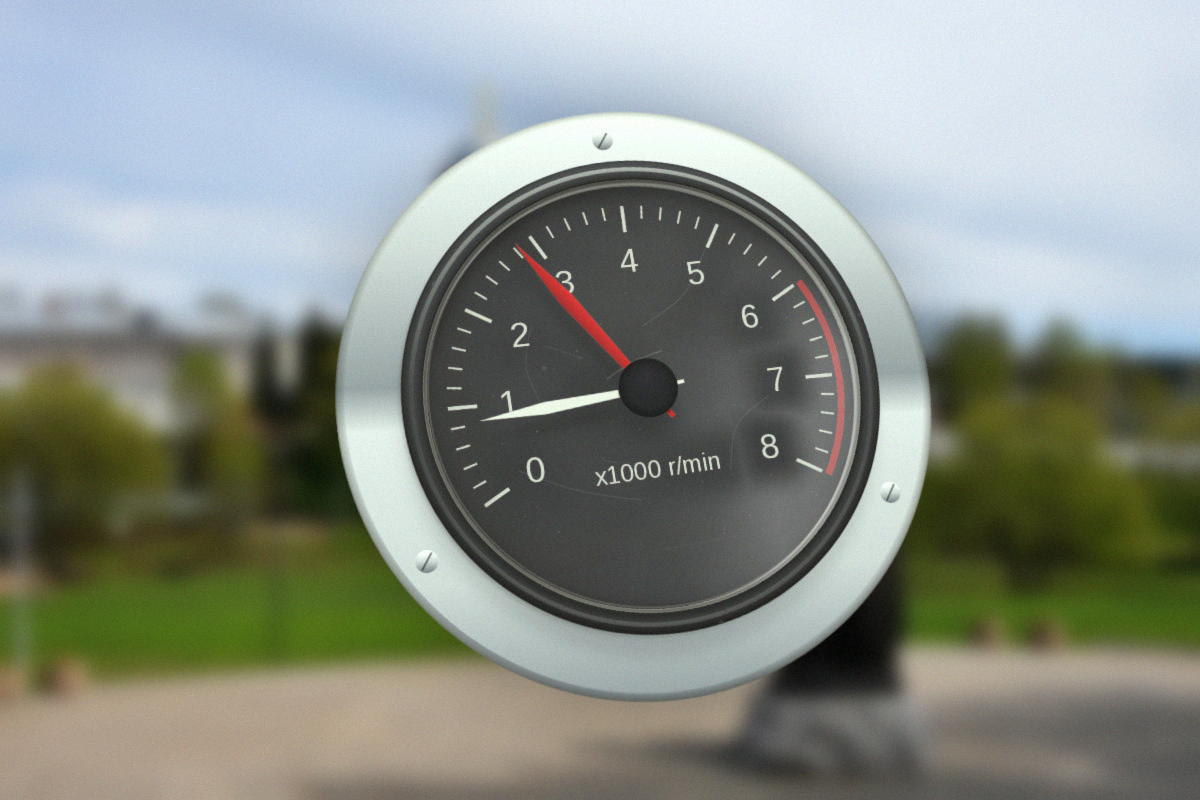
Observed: value=2800 unit=rpm
